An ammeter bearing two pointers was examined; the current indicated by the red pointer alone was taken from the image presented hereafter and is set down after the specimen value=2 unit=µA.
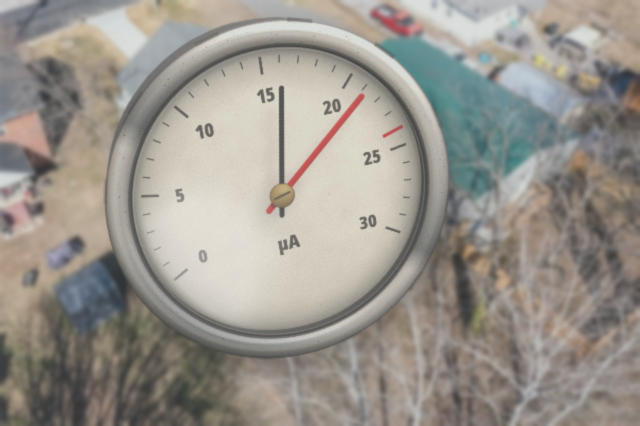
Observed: value=21 unit=µA
